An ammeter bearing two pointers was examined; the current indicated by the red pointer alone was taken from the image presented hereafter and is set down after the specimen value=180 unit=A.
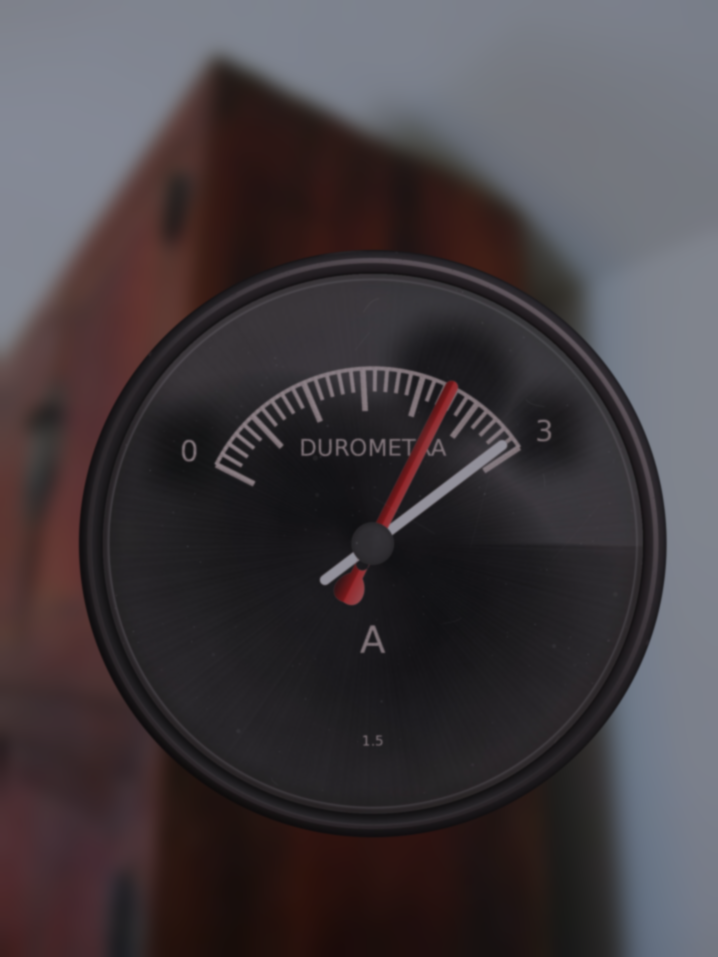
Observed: value=2.25 unit=A
